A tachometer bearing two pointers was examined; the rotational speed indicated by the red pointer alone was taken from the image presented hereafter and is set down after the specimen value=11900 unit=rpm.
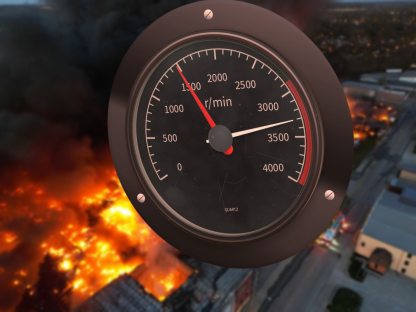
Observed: value=1500 unit=rpm
